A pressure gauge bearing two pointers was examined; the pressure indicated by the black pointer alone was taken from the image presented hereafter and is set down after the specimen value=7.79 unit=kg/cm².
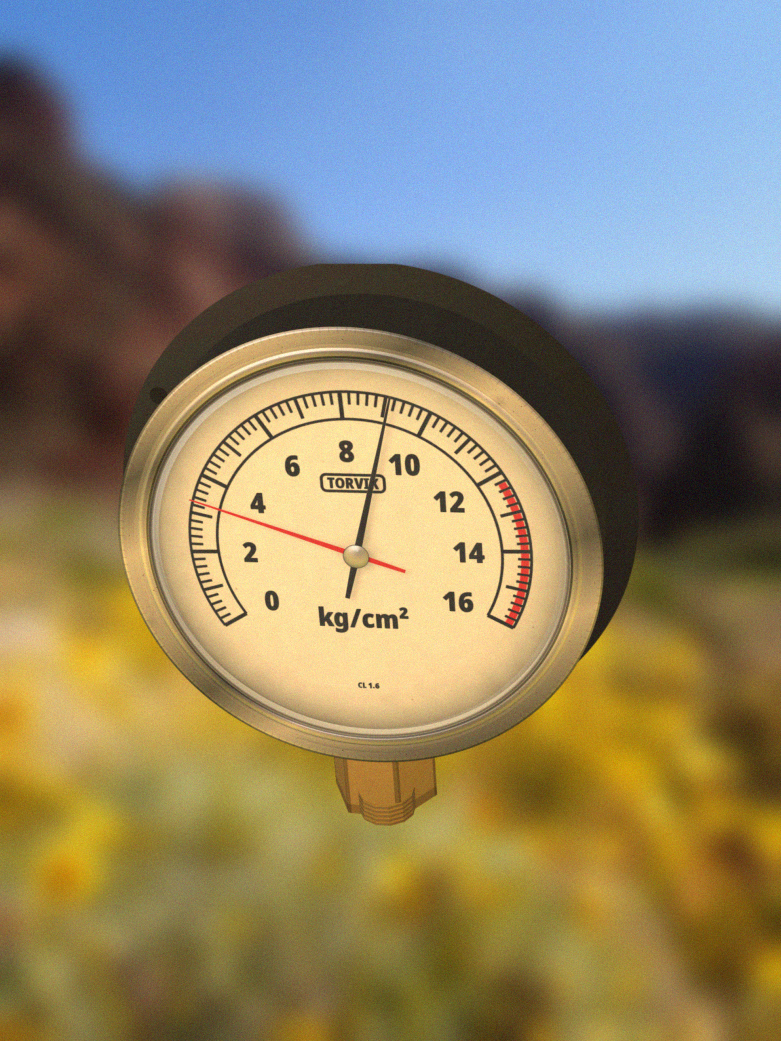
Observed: value=9.1 unit=kg/cm²
